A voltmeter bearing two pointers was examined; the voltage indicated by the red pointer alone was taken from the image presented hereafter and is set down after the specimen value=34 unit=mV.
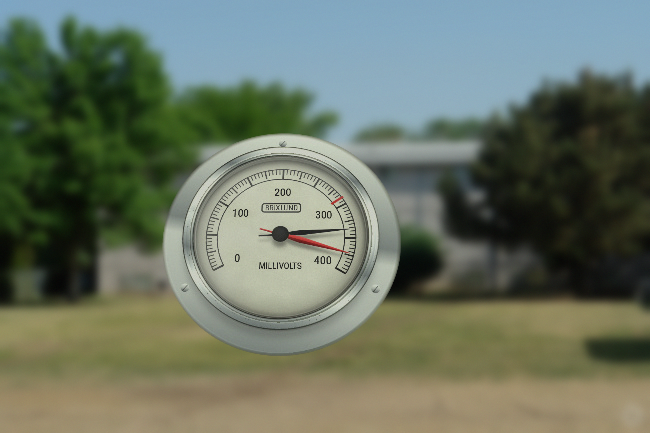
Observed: value=375 unit=mV
